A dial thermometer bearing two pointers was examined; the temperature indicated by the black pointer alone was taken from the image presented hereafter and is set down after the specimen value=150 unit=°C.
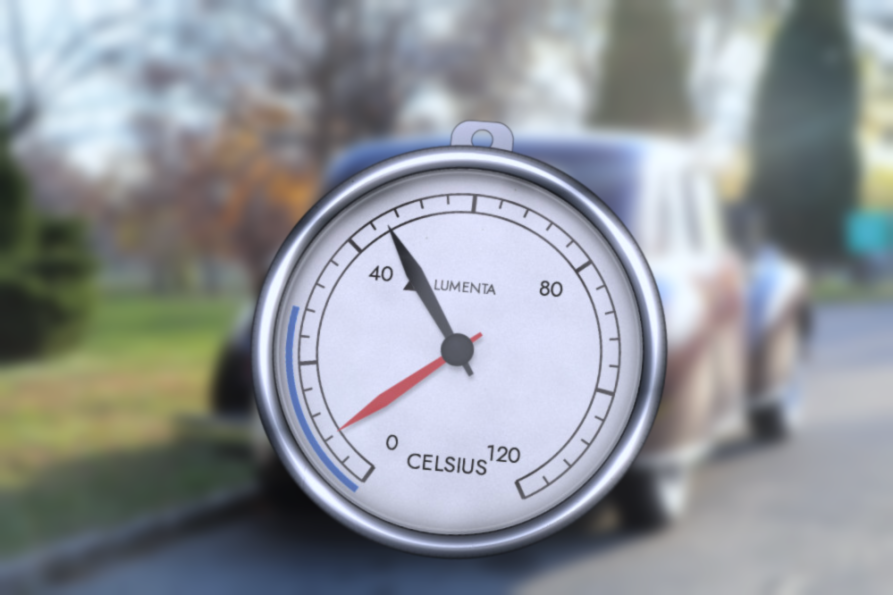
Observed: value=46 unit=°C
